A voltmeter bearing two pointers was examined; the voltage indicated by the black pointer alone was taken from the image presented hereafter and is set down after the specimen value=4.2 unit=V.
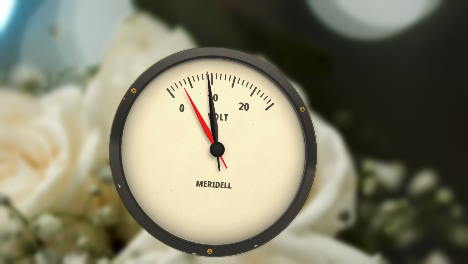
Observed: value=9 unit=V
